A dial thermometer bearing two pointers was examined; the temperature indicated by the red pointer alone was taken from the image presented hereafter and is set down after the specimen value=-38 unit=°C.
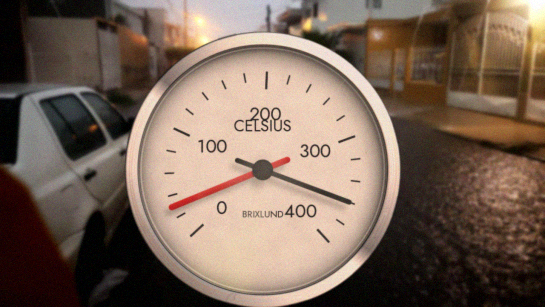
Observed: value=30 unit=°C
